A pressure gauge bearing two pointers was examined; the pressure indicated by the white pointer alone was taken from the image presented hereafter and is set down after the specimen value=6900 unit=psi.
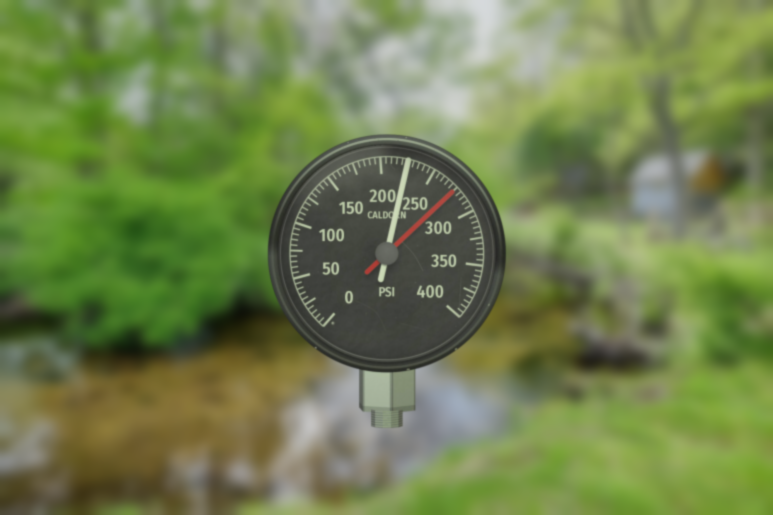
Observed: value=225 unit=psi
